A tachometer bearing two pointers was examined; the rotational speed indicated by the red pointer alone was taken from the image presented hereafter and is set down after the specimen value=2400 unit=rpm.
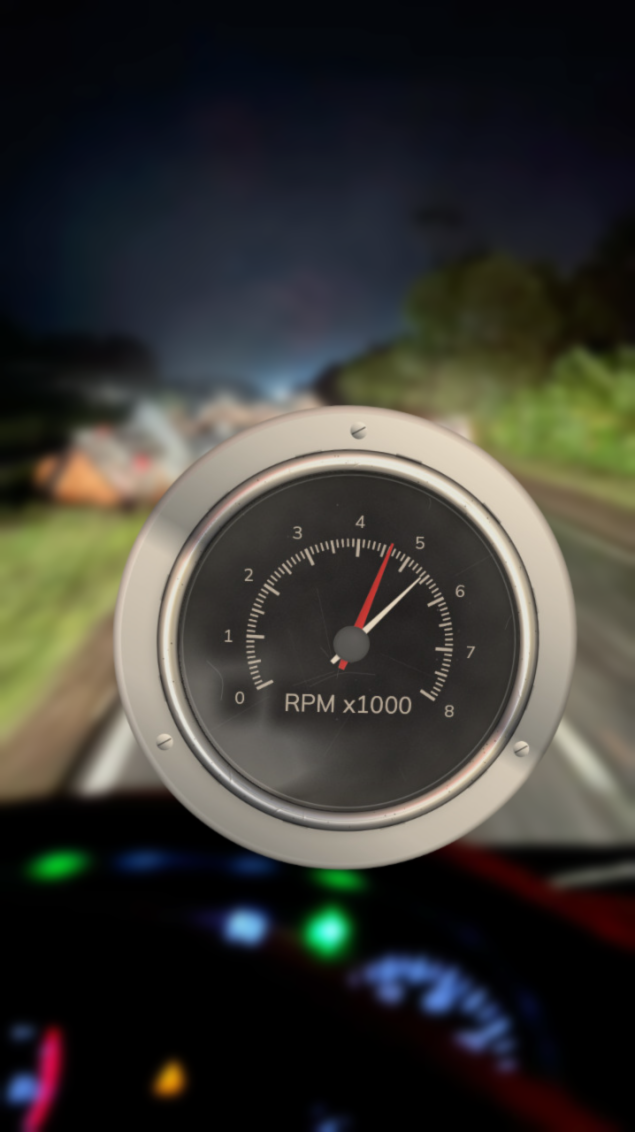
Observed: value=4600 unit=rpm
